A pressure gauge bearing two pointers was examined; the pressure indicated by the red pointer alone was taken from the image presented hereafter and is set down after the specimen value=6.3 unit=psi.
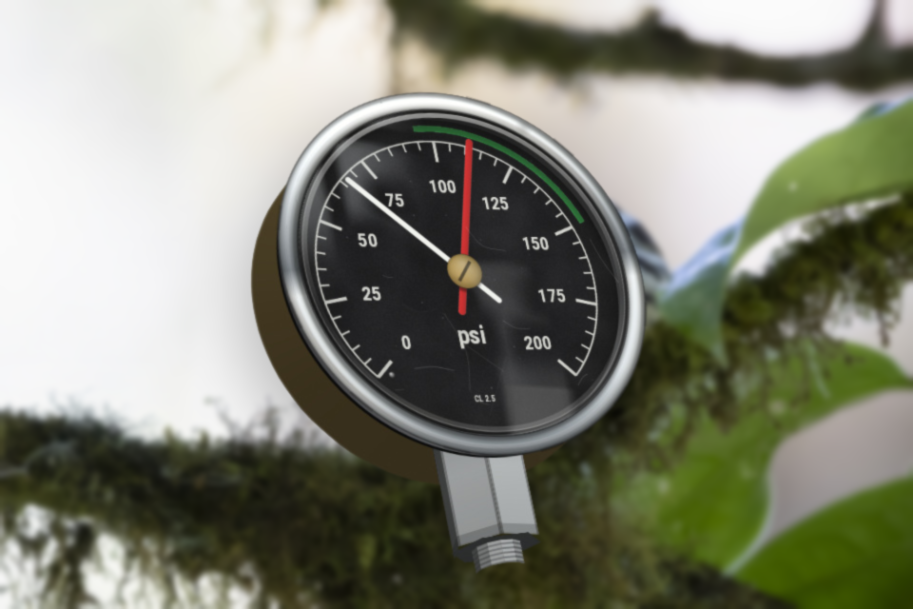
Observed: value=110 unit=psi
